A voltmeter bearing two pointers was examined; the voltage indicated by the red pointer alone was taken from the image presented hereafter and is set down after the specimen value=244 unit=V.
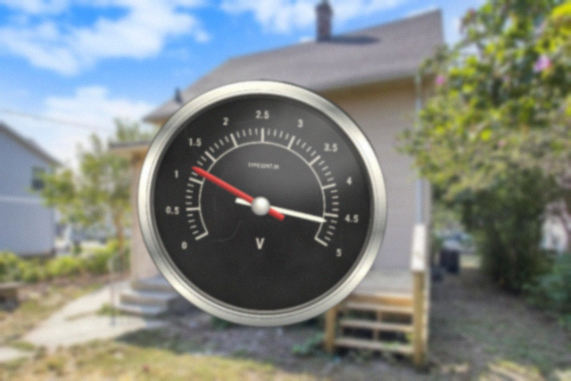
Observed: value=1.2 unit=V
